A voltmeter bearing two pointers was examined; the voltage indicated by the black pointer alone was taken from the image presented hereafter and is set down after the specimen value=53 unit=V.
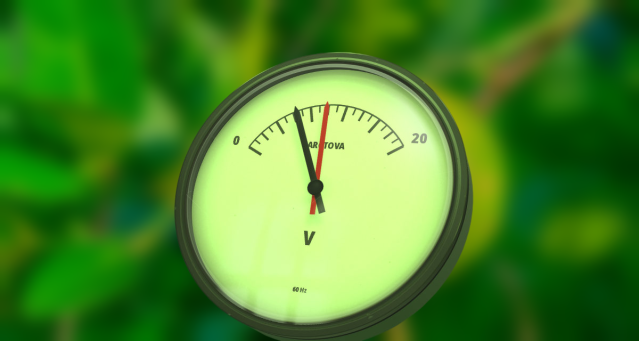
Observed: value=6.5 unit=V
